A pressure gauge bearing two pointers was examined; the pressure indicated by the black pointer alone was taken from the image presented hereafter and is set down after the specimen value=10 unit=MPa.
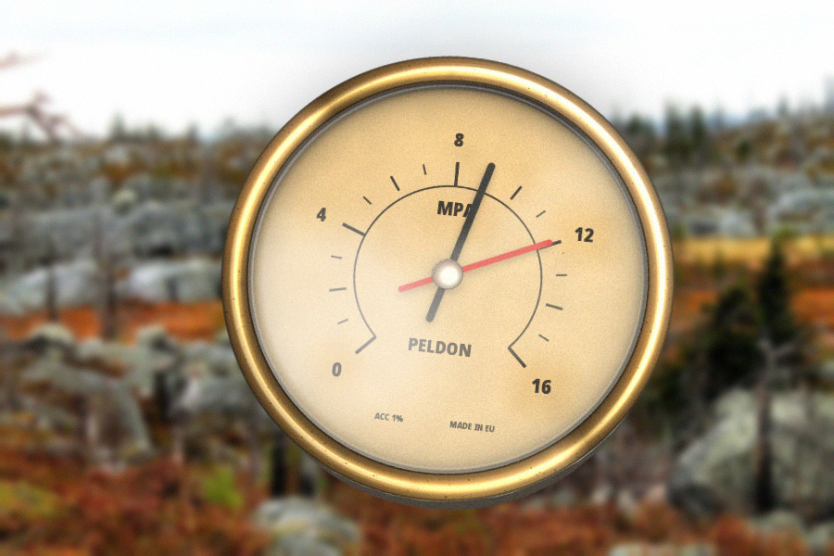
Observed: value=9 unit=MPa
